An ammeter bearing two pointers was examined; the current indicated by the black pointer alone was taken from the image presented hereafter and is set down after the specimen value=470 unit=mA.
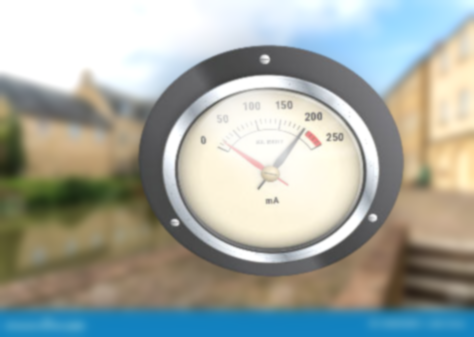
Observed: value=200 unit=mA
